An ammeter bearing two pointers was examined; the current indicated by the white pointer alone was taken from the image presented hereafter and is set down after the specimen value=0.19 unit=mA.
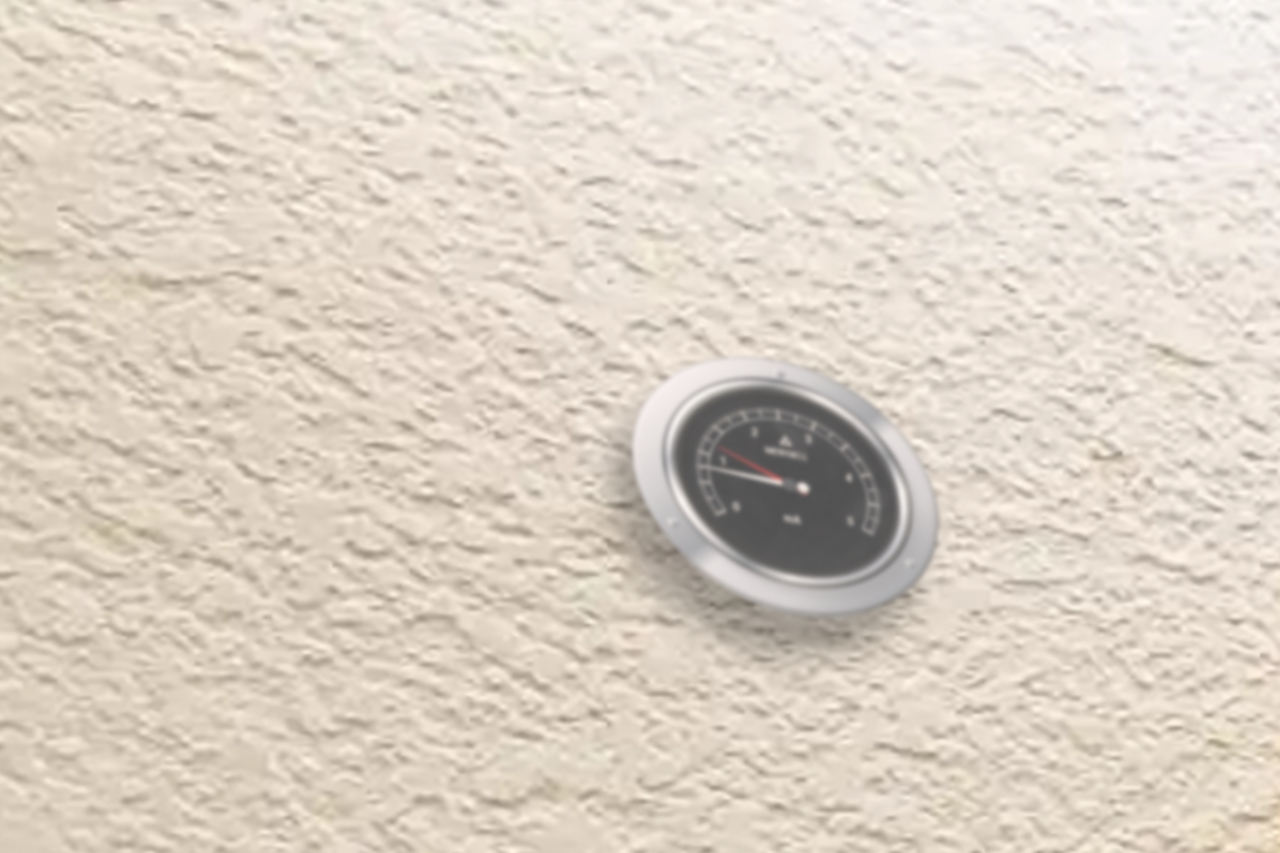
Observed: value=0.75 unit=mA
